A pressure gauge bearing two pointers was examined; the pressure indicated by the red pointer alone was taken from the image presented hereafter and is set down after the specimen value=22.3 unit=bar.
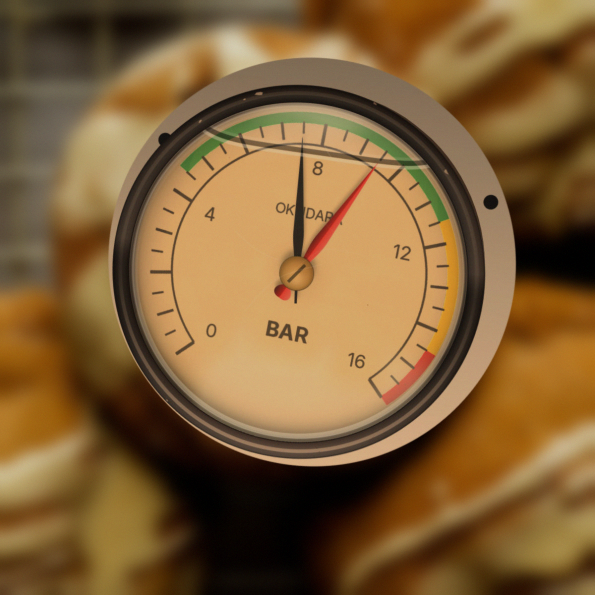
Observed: value=9.5 unit=bar
